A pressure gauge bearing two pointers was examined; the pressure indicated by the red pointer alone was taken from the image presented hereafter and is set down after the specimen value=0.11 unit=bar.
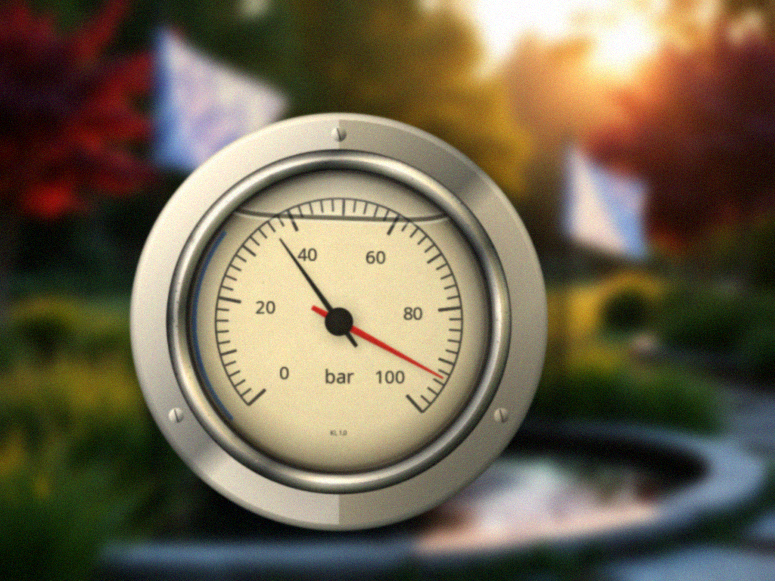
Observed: value=93 unit=bar
